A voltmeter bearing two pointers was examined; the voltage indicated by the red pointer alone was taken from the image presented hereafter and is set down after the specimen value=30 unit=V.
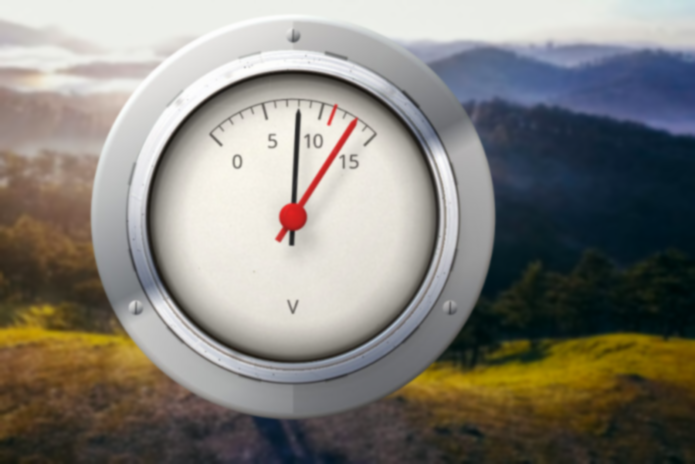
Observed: value=13 unit=V
